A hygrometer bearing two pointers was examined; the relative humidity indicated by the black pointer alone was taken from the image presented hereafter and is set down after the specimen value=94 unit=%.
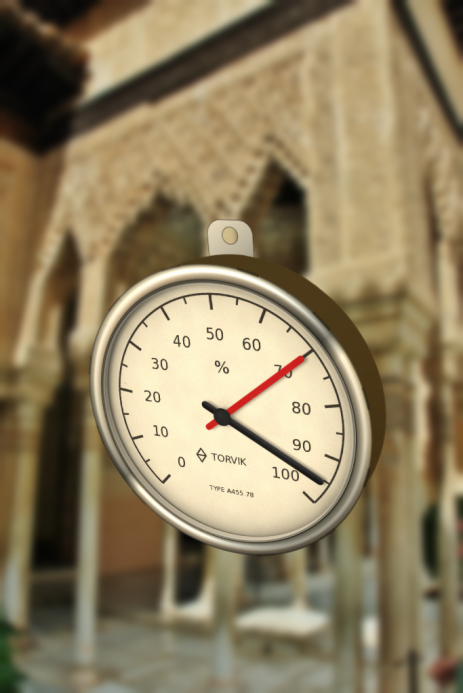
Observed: value=95 unit=%
